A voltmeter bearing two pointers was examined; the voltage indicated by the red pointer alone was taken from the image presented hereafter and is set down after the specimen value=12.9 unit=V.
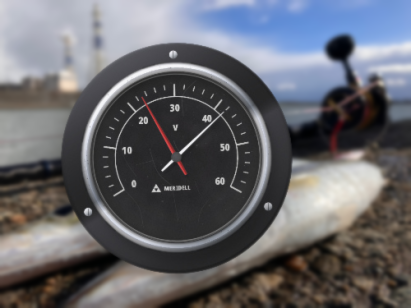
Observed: value=23 unit=V
